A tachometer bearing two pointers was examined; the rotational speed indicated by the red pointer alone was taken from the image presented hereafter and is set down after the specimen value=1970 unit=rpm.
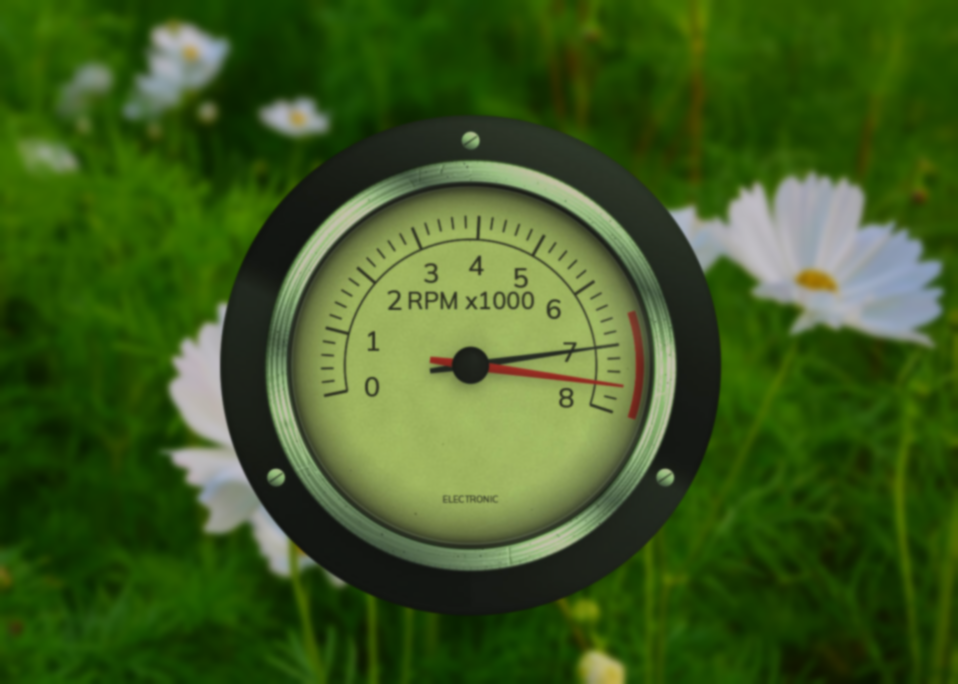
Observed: value=7600 unit=rpm
